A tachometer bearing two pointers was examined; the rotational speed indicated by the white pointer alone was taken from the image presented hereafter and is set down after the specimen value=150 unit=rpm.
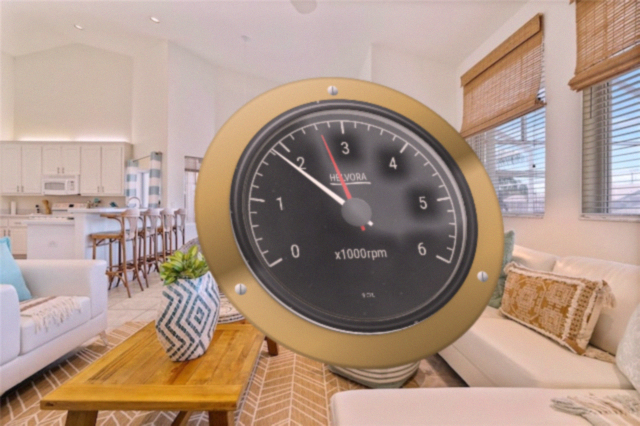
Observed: value=1800 unit=rpm
